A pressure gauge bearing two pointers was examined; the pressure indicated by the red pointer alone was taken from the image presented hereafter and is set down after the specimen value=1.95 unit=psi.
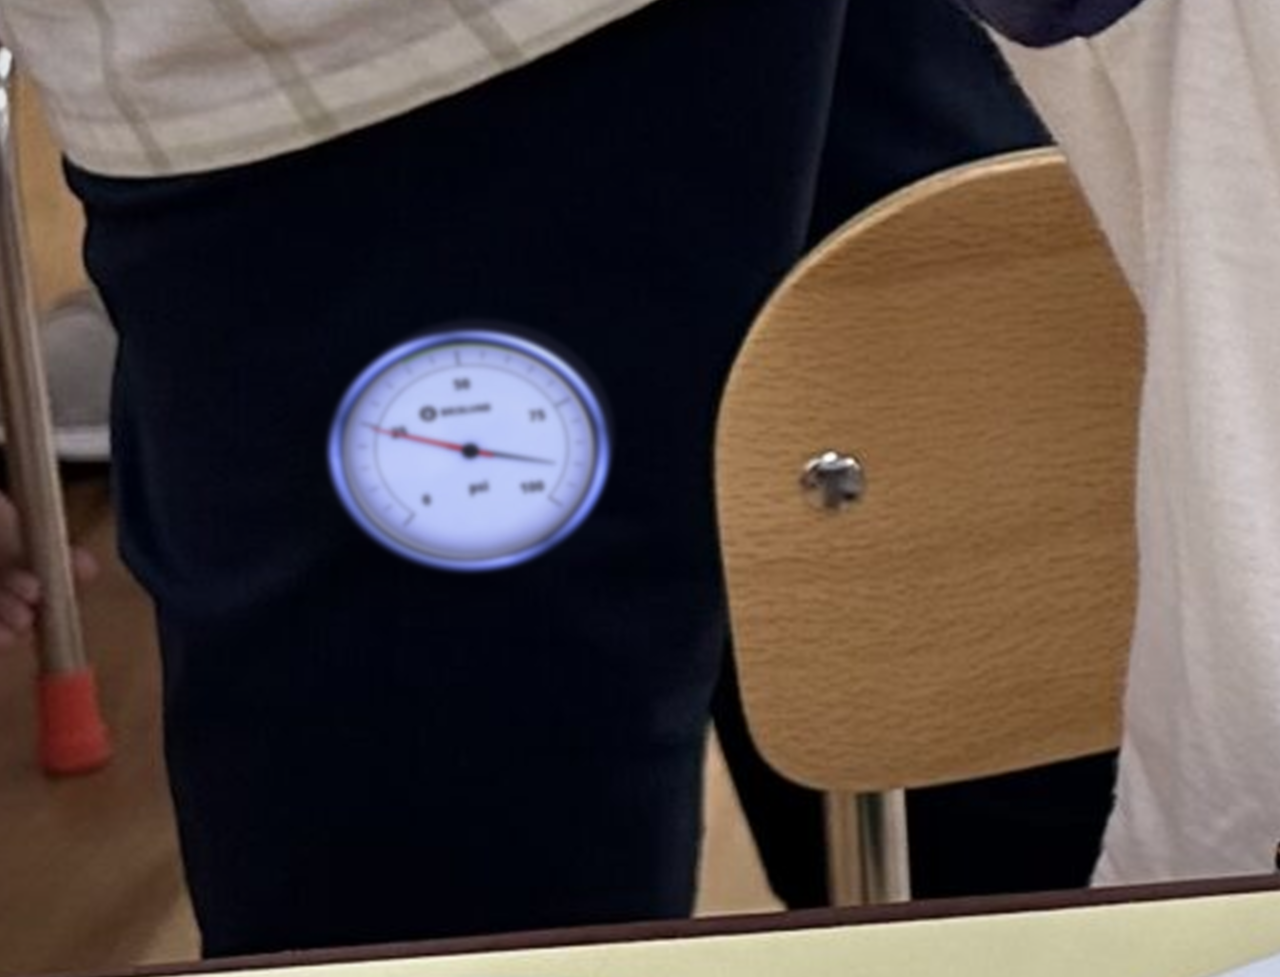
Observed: value=25 unit=psi
